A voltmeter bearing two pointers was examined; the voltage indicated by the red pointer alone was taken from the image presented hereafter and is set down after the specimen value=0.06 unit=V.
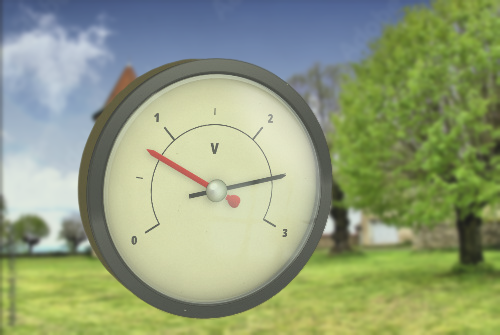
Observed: value=0.75 unit=V
